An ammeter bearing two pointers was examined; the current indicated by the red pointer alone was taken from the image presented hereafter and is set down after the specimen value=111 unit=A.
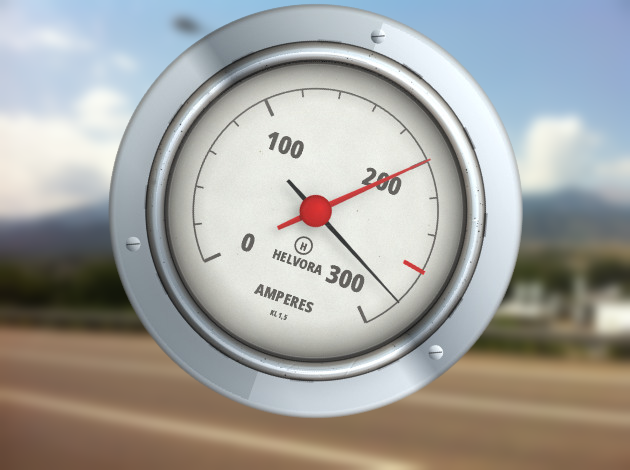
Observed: value=200 unit=A
